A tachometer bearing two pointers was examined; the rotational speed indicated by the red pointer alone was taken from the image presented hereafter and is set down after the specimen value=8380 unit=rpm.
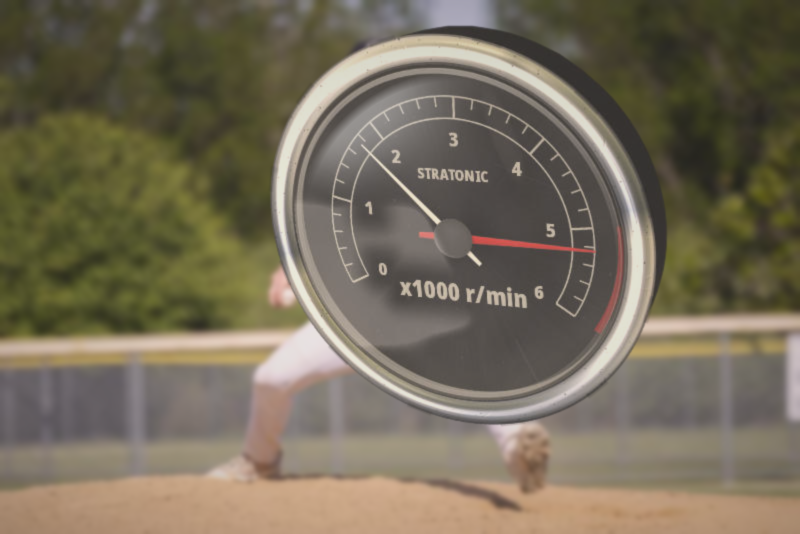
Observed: value=5200 unit=rpm
